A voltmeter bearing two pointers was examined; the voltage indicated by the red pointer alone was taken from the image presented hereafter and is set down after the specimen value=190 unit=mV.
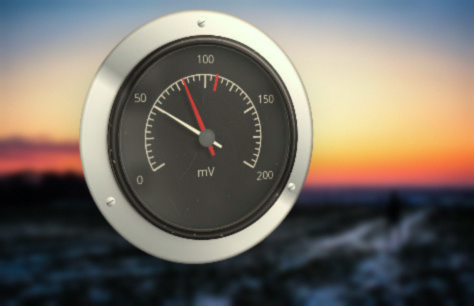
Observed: value=80 unit=mV
